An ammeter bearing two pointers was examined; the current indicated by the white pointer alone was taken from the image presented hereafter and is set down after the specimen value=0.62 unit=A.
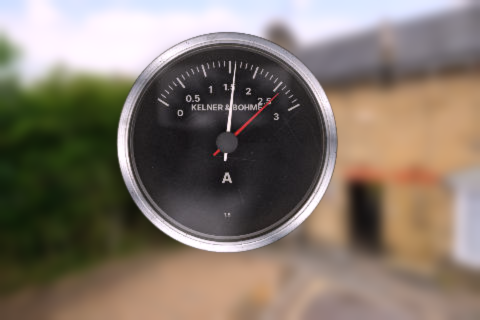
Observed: value=1.6 unit=A
